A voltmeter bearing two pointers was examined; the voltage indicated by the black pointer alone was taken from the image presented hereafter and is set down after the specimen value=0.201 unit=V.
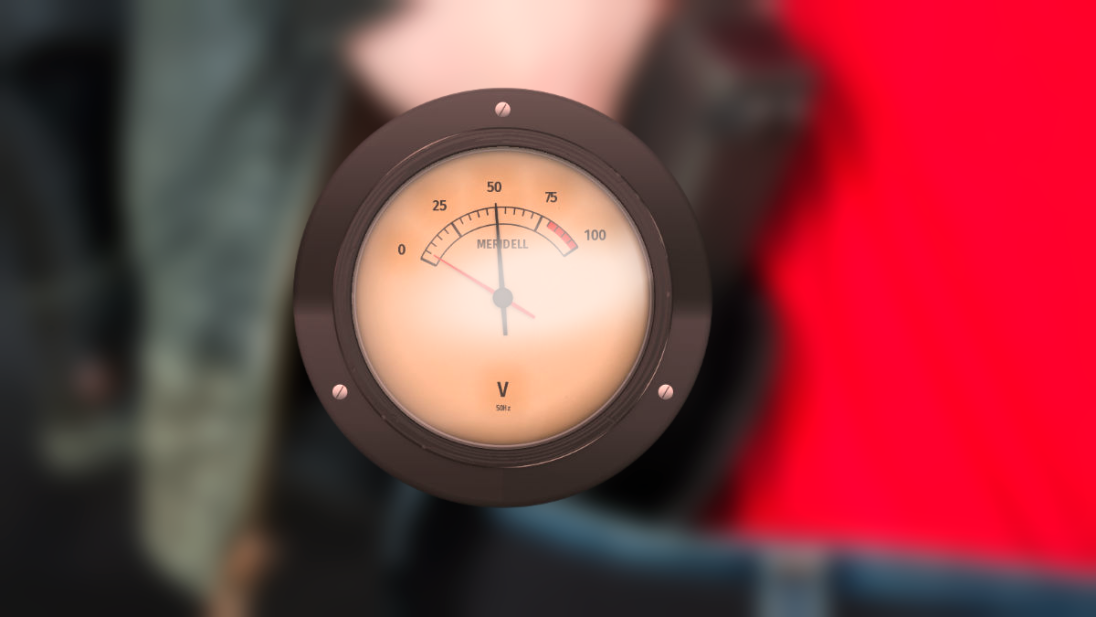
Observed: value=50 unit=V
